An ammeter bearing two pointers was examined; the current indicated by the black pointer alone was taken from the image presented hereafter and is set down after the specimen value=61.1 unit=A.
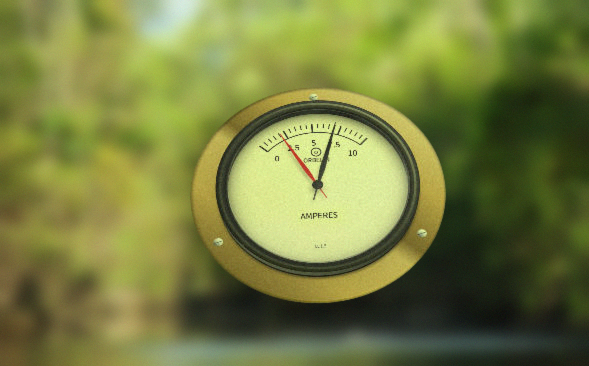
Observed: value=7 unit=A
